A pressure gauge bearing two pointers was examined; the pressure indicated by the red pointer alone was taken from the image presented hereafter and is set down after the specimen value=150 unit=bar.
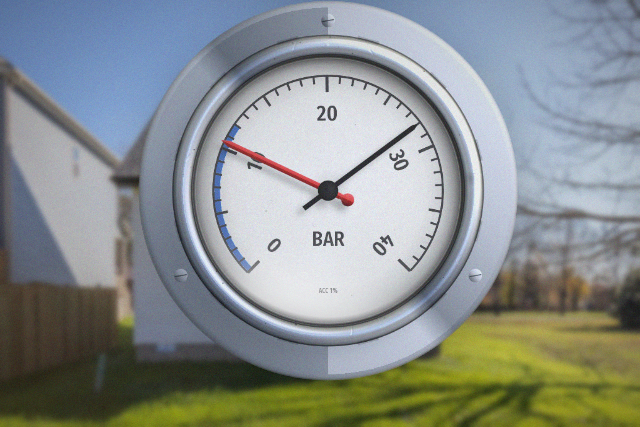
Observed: value=10.5 unit=bar
